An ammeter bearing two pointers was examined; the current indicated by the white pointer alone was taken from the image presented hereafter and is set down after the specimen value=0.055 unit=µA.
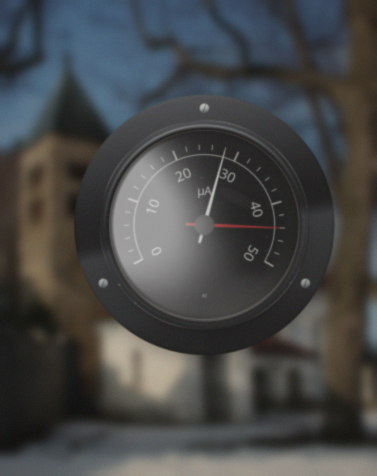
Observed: value=28 unit=µA
